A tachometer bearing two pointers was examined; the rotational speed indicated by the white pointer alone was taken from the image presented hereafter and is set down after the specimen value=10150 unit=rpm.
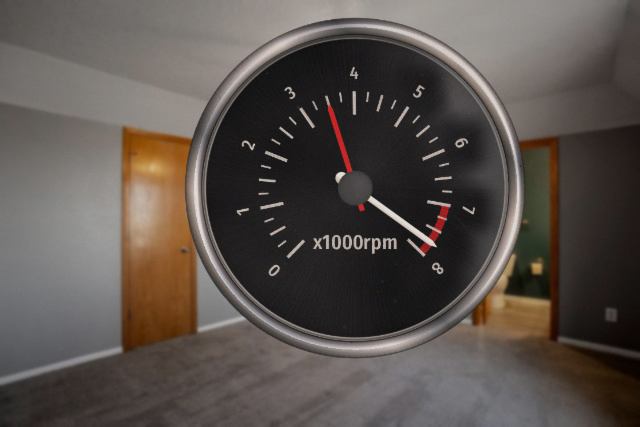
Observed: value=7750 unit=rpm
